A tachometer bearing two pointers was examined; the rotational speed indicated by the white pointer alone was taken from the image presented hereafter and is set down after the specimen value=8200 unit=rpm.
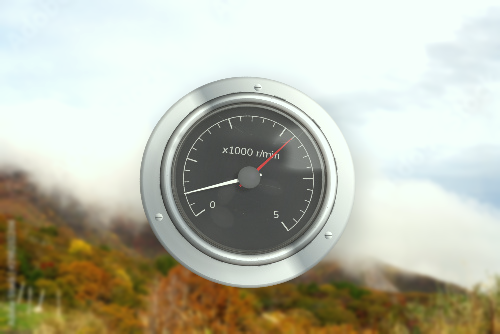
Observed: value=400 unit=rpm
